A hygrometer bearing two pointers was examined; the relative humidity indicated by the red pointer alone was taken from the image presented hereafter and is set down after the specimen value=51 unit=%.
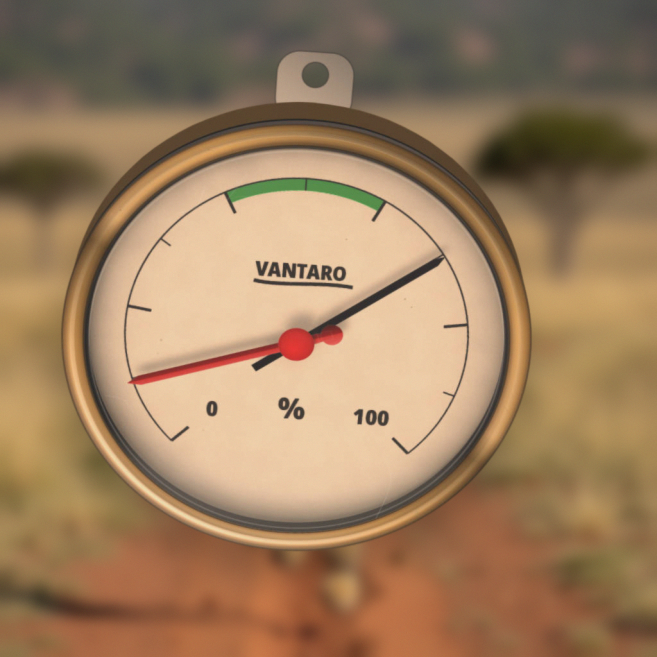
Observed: value=10 unit=%
